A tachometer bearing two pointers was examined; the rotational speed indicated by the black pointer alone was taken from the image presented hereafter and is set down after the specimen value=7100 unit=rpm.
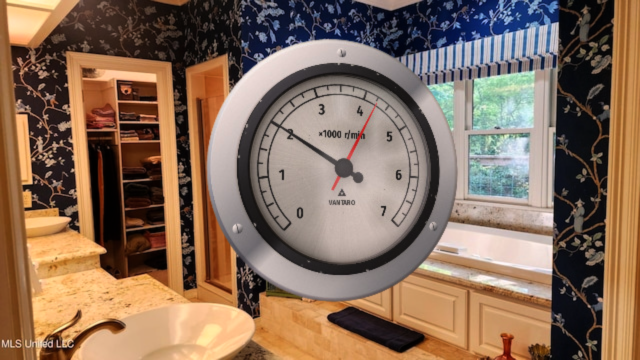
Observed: value=2000 unit=rpm
